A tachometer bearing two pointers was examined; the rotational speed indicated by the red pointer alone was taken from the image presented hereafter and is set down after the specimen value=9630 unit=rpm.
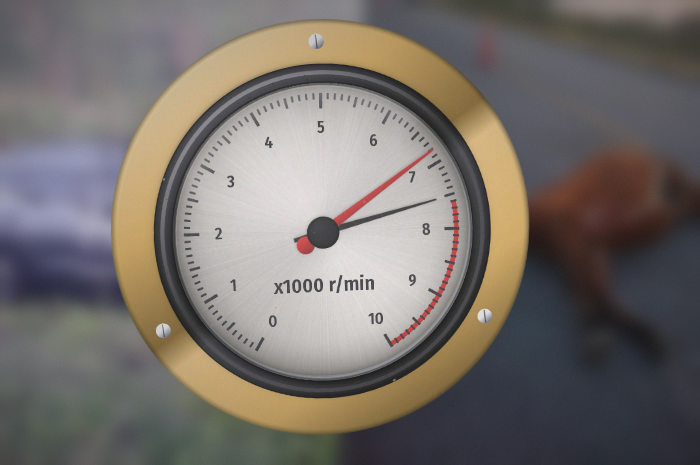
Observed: value=6800 unit=rpm
